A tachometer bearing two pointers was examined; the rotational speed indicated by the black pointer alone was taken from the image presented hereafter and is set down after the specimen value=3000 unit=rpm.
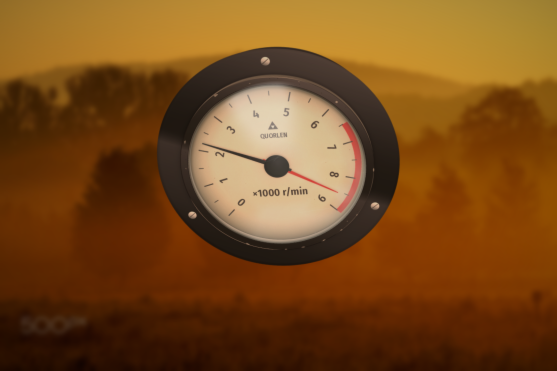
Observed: value=2250 unit=rpm
